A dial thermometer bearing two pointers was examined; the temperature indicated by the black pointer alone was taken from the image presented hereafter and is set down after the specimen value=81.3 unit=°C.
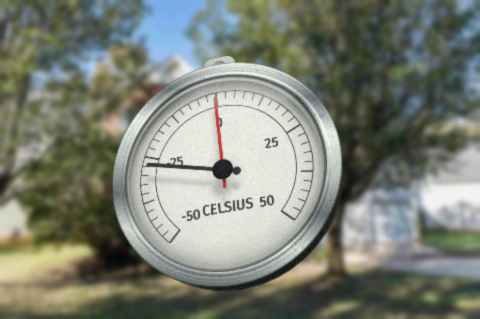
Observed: value=-27.5 unit=°C
